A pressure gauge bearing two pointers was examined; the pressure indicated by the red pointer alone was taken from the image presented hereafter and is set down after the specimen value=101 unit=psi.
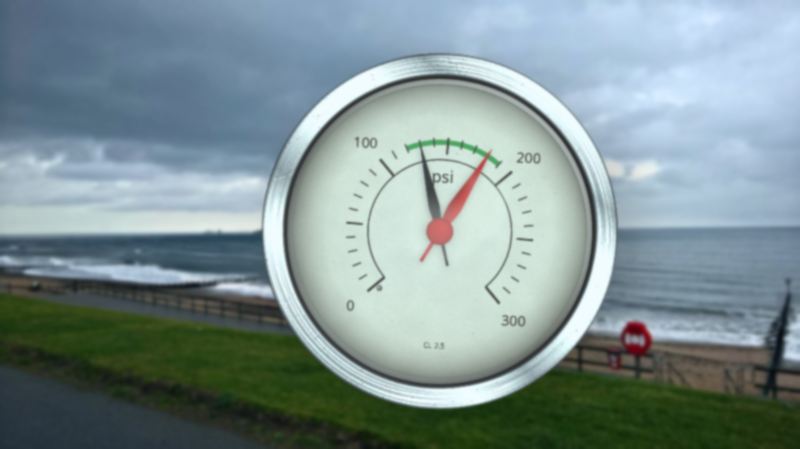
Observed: value=180 unit=psi
